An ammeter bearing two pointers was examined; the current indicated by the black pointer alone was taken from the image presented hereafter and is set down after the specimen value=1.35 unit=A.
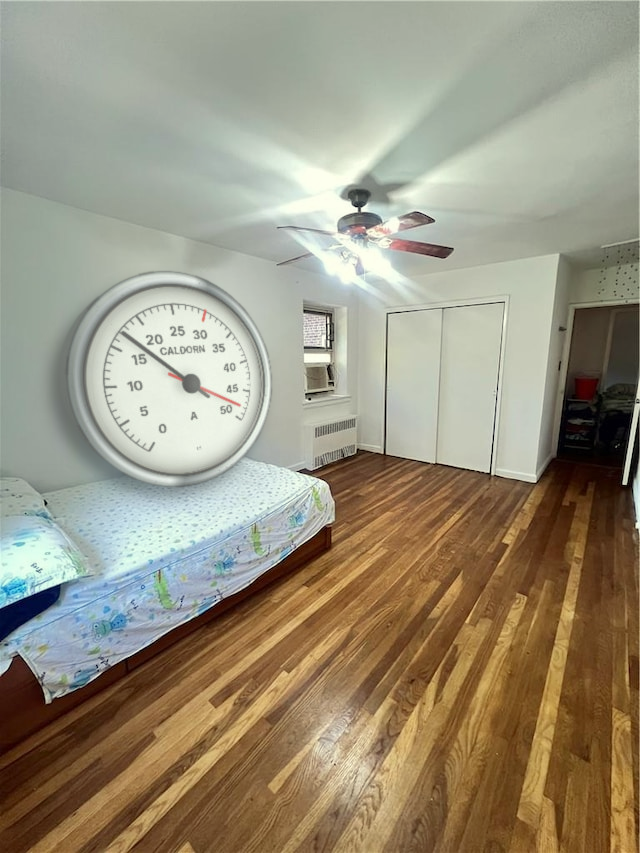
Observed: value=17 unit=A
